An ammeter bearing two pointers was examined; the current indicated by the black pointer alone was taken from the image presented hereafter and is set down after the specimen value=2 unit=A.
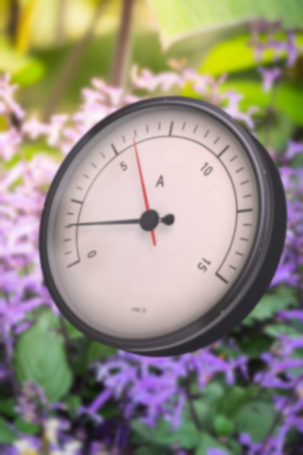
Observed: value=1.5 unit=A
